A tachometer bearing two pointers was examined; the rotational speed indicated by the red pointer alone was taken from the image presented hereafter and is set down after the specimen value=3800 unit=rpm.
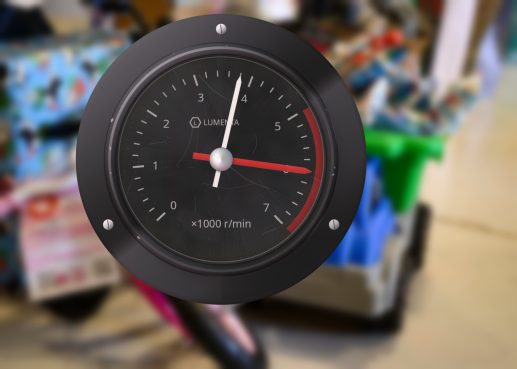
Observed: value=6000 unit=rpm
